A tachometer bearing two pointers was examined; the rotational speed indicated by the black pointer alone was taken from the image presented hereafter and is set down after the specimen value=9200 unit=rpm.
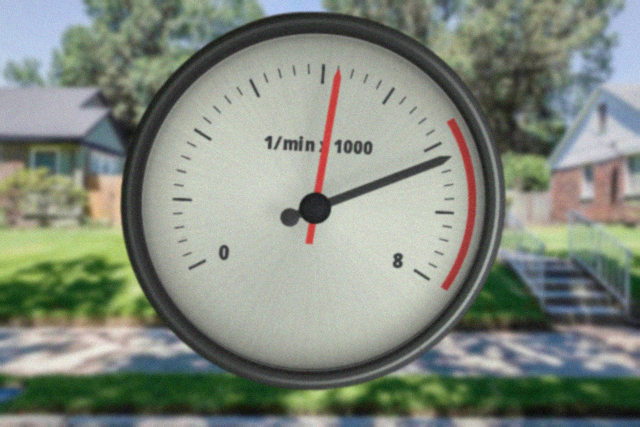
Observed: value=6200 unit=rpm
